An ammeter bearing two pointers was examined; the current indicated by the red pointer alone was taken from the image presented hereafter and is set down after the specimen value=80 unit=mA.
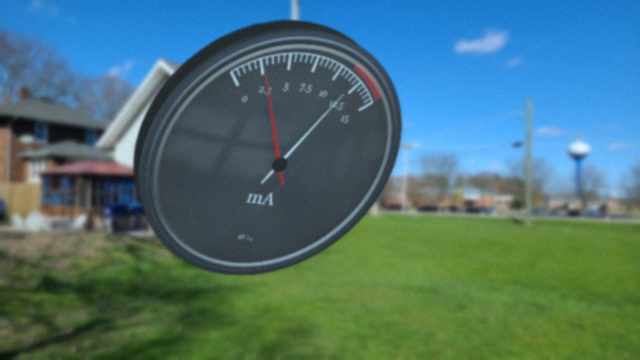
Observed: value=2.5 unit=mA
